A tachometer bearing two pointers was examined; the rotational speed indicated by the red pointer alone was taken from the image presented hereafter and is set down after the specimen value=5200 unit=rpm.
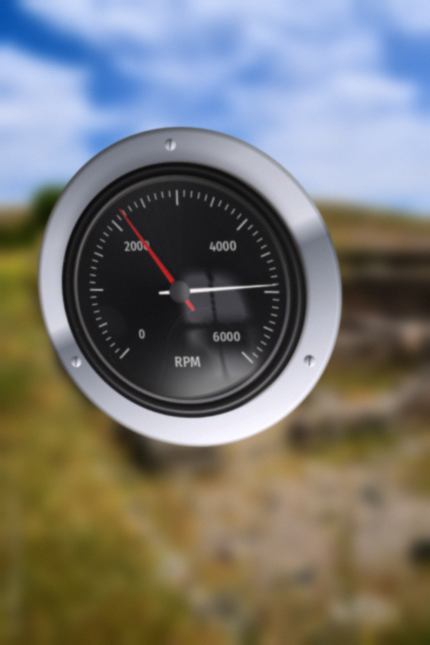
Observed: value=2200 unit=rpm
